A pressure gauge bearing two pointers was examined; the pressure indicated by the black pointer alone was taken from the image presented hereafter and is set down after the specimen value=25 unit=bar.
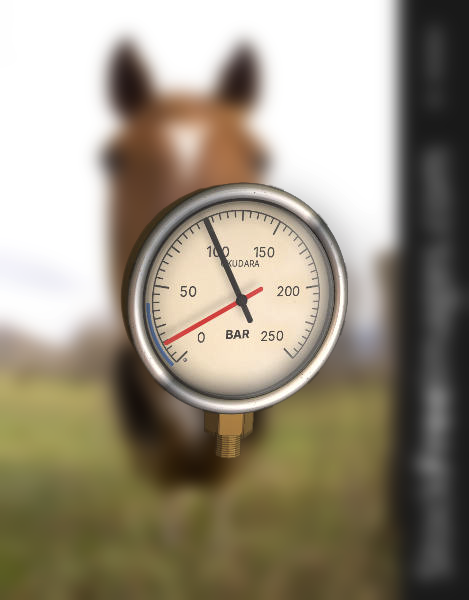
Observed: value=100 unit=bar
